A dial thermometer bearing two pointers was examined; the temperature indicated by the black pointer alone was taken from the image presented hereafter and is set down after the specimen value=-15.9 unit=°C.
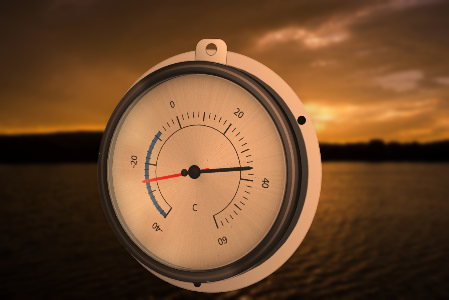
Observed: value=36 unit=°C
